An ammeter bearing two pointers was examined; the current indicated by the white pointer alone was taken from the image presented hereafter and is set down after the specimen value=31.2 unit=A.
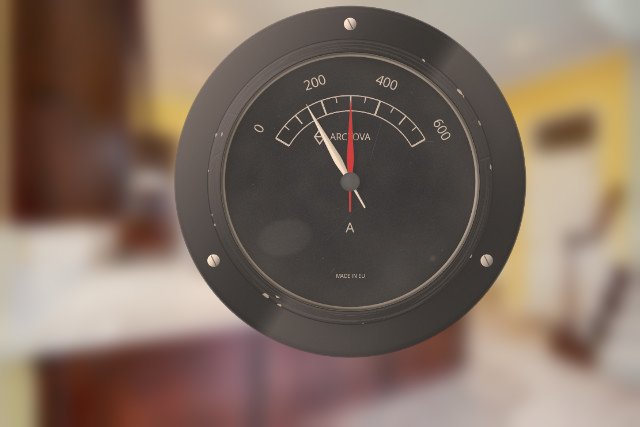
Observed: value=150 unit=A
